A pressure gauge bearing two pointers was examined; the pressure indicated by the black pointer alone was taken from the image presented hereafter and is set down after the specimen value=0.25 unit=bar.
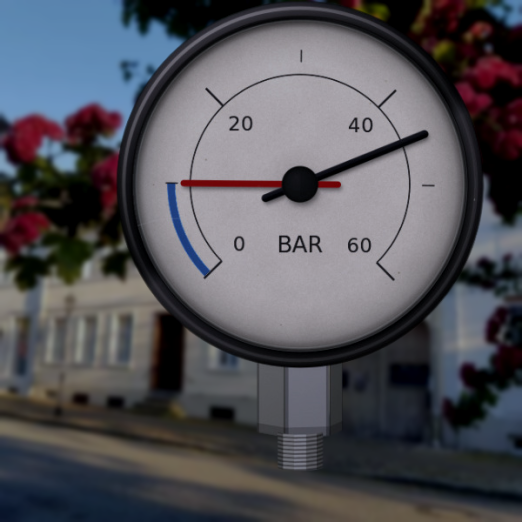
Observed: value=45 unit=bar
